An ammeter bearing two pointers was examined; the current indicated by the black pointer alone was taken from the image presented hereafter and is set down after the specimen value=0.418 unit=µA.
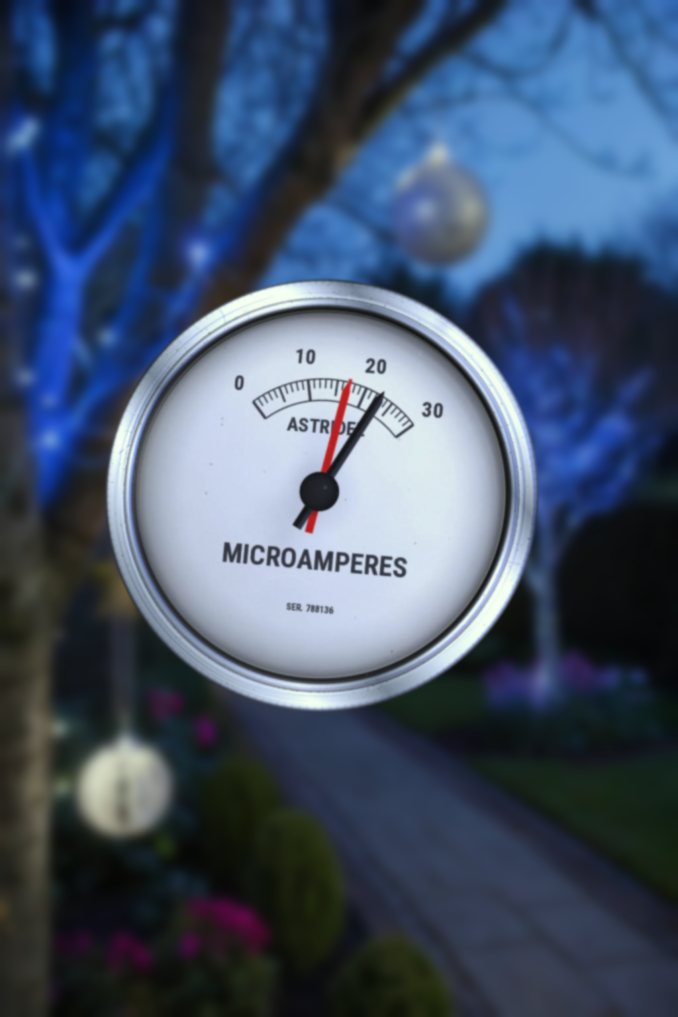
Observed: value=23 unit=µA
